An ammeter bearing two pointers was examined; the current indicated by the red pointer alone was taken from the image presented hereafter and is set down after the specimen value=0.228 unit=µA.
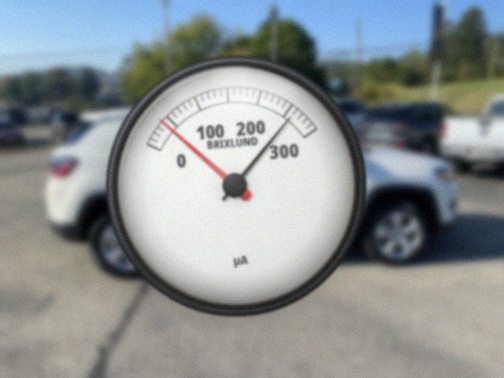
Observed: value=40 unit=µA
